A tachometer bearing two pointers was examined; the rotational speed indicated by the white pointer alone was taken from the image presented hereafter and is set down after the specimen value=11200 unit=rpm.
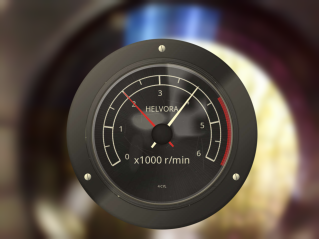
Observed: value=4000 unit=rpm
